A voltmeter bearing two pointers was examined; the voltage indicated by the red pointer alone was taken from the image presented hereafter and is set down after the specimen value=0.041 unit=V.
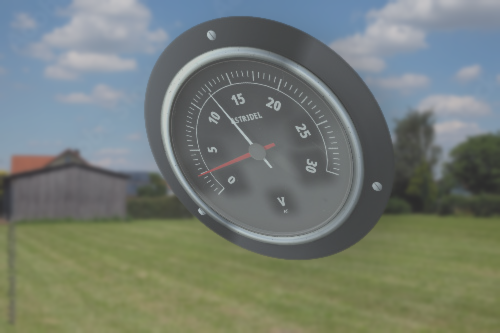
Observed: value=2.5 unit=V
